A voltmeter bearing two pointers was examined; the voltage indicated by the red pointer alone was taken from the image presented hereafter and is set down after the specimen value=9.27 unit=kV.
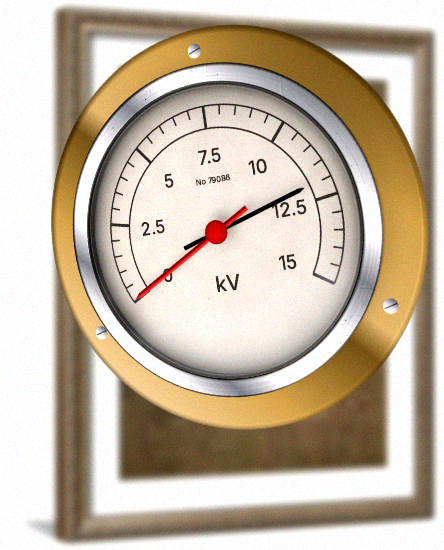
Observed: value=0 unit=kV
